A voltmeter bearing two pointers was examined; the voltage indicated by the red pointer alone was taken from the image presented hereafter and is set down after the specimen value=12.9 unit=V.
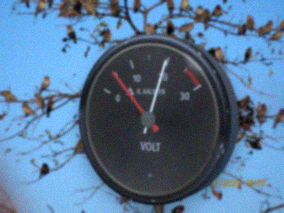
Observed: value=5 unit=V
